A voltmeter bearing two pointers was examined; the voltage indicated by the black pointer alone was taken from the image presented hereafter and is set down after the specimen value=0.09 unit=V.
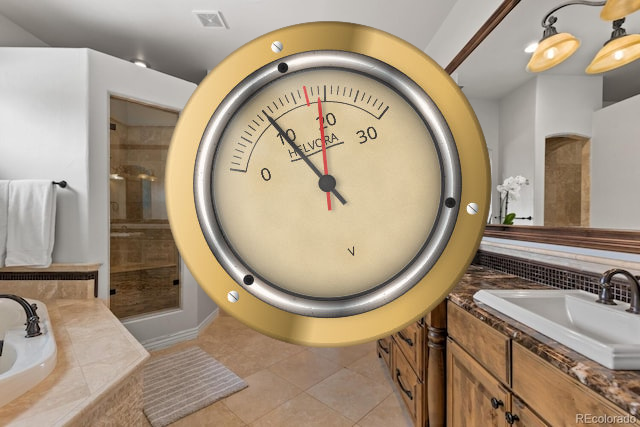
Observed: value=10 unit=V
